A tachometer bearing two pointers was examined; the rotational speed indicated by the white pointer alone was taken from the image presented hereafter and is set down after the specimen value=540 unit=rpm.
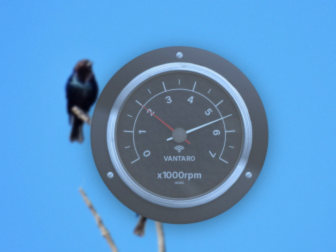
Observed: value=5500 unit=rpm
